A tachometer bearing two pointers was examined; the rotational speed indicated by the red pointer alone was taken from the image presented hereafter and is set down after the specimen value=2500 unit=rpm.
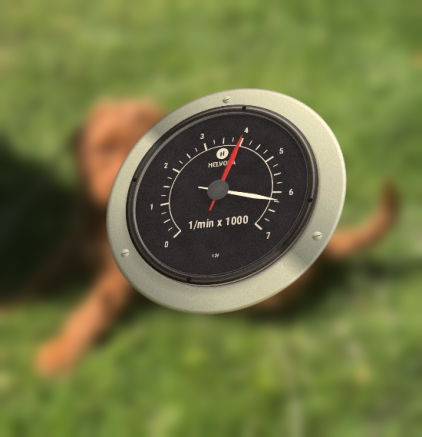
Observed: value=4000 unit=rpm
